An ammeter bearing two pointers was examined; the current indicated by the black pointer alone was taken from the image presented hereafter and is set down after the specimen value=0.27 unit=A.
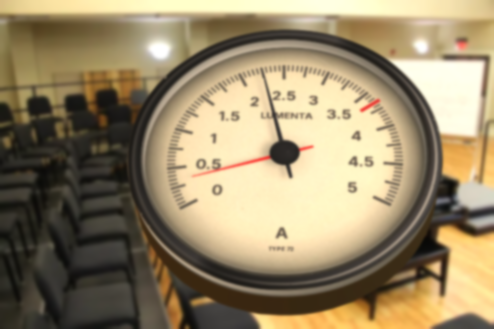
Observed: value=2.25 unit=A
